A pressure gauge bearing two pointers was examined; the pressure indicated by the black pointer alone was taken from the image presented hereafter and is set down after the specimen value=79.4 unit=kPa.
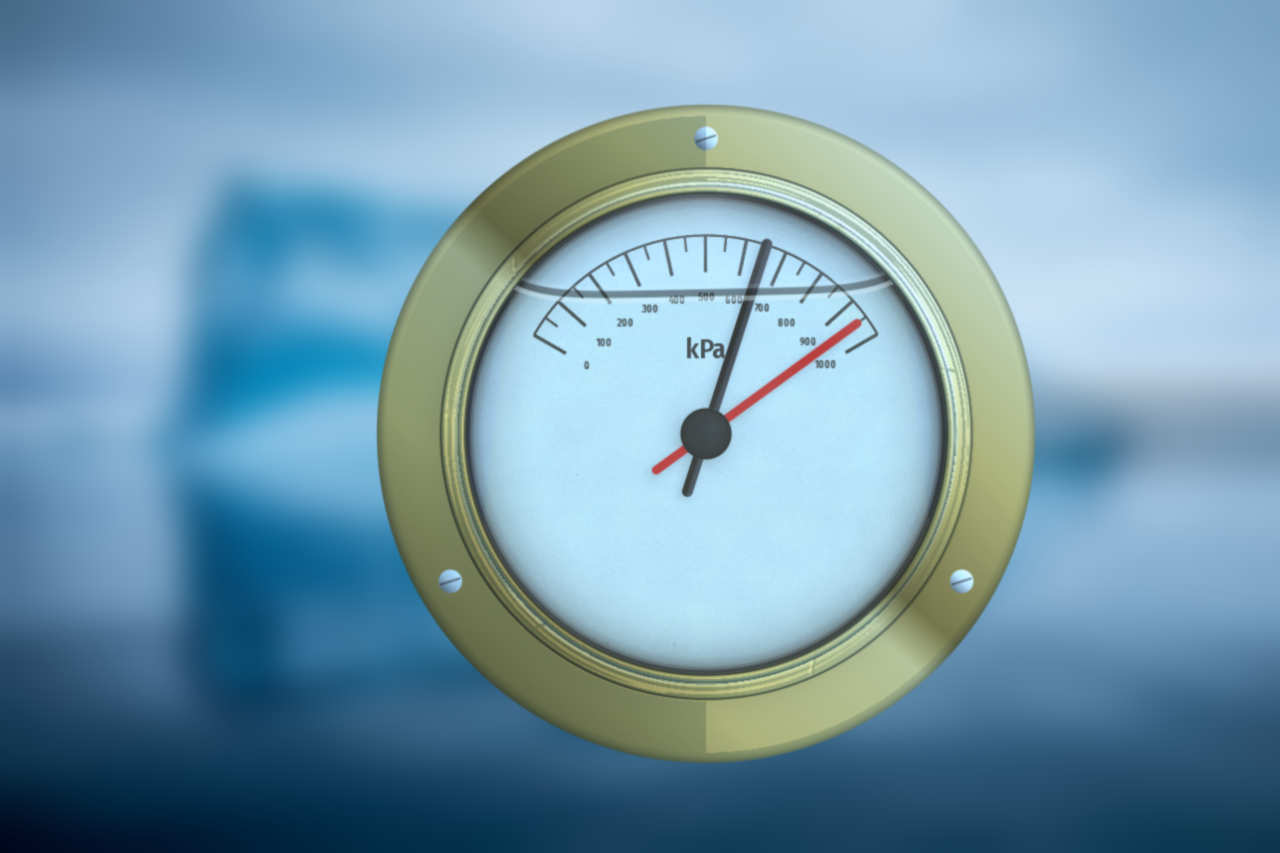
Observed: value=650 unit=kPa
